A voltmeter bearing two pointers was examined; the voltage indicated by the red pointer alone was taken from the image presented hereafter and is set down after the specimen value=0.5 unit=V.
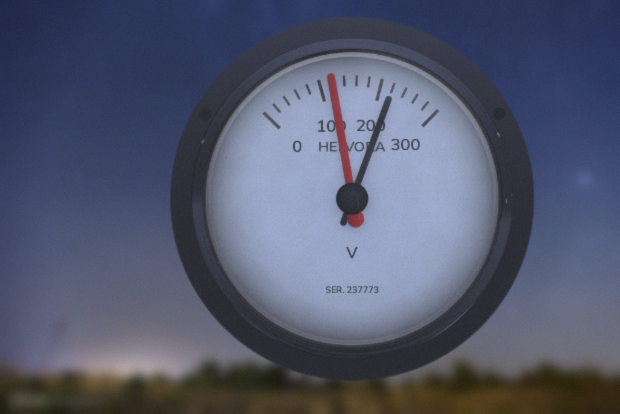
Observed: value=120 unit=V
